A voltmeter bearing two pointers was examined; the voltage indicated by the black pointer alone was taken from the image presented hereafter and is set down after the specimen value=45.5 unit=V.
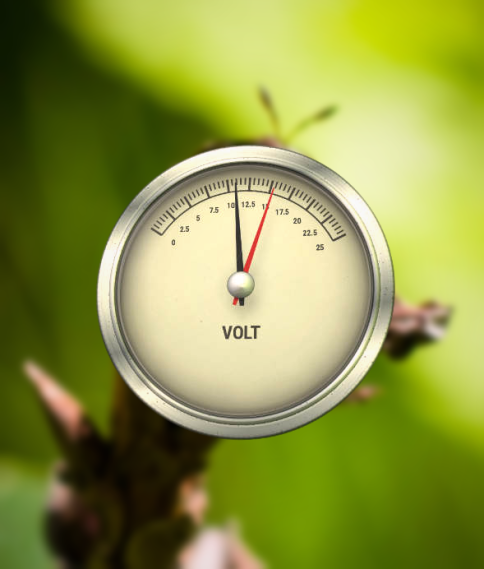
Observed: value=11 unit=V
